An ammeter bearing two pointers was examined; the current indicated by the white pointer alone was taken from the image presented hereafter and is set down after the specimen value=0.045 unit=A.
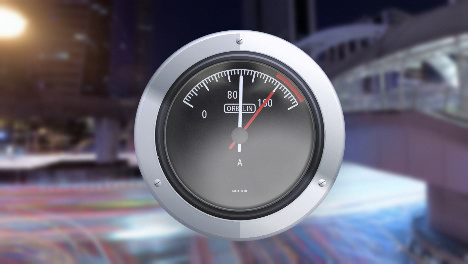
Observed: value=100 unit=A
